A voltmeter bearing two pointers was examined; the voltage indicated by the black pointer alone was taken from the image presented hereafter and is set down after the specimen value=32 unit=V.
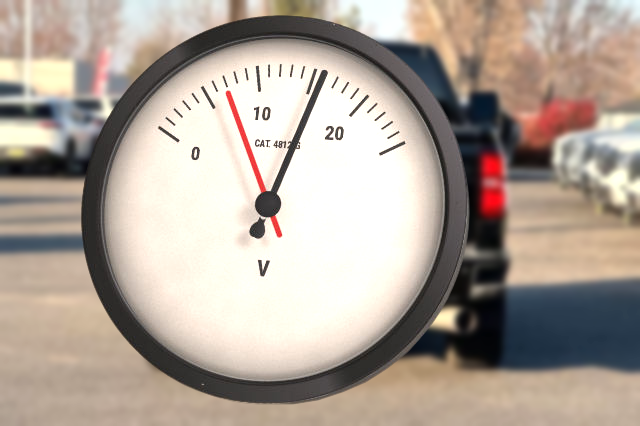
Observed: value=16 unit=V
